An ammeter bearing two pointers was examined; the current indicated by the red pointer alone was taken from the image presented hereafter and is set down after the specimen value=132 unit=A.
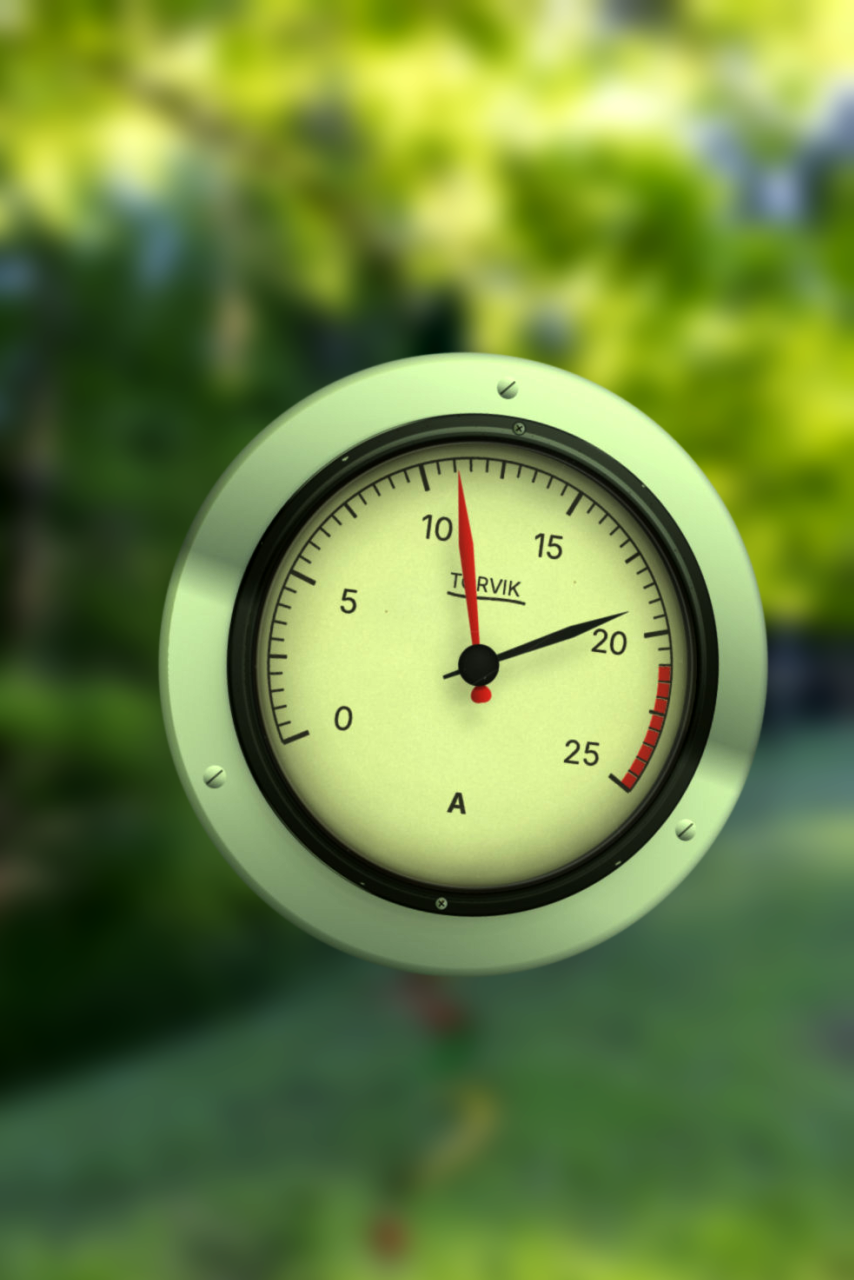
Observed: value=11 unit=A
